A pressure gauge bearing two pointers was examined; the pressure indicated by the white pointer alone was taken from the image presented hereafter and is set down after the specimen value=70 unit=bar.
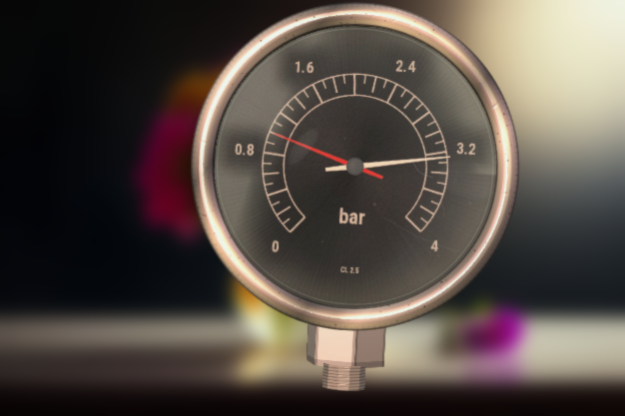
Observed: value=3.25 unit=bar
